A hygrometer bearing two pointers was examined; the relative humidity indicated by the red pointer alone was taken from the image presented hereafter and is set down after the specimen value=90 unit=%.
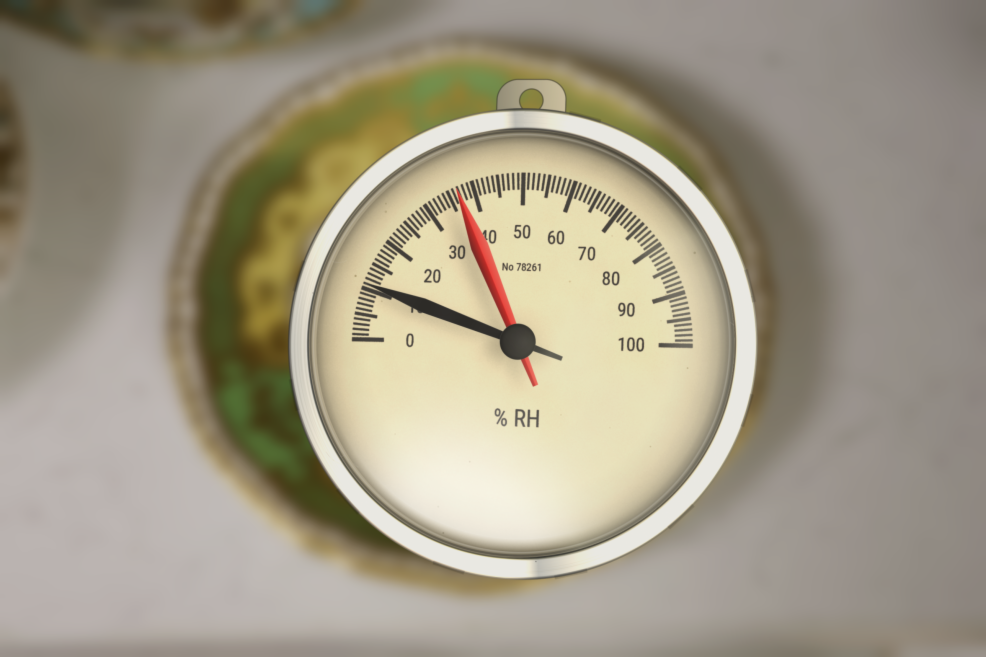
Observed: value=37 unit=%
